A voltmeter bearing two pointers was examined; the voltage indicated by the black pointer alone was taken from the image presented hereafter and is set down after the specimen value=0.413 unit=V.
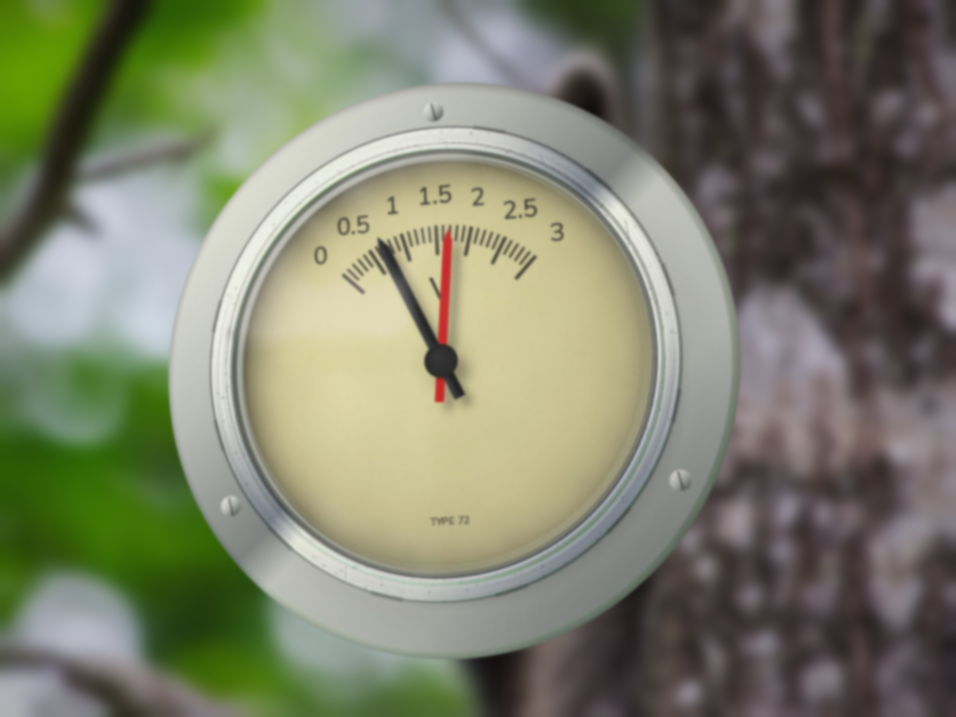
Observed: value=0.7 unit=V
